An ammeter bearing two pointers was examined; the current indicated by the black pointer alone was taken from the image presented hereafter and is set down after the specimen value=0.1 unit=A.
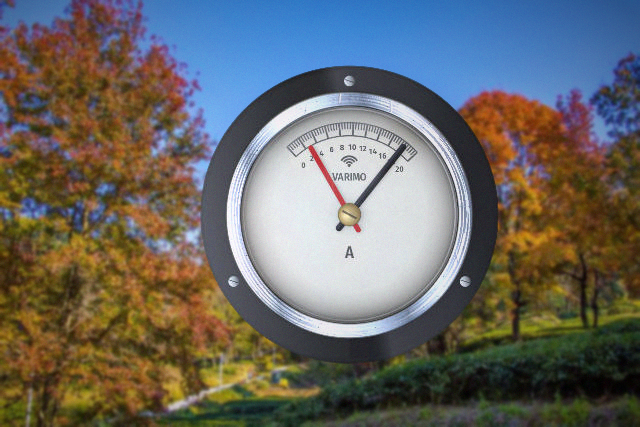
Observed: value=18 unit=A
